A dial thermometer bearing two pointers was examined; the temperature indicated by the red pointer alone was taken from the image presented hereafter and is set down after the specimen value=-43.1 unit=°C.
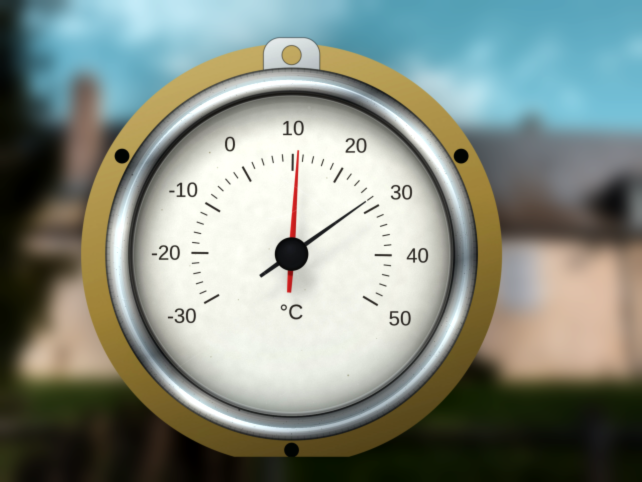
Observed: value=11 unit=°C
